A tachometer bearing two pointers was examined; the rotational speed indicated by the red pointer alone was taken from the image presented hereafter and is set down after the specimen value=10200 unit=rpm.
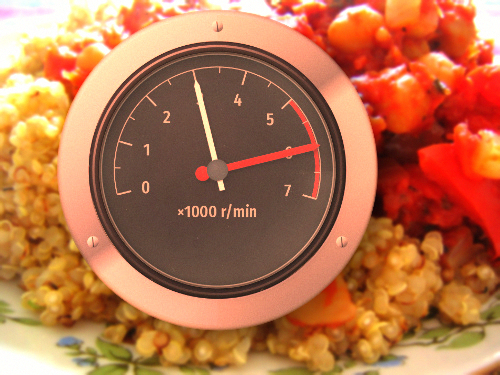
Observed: value=6000 unit=rpm
